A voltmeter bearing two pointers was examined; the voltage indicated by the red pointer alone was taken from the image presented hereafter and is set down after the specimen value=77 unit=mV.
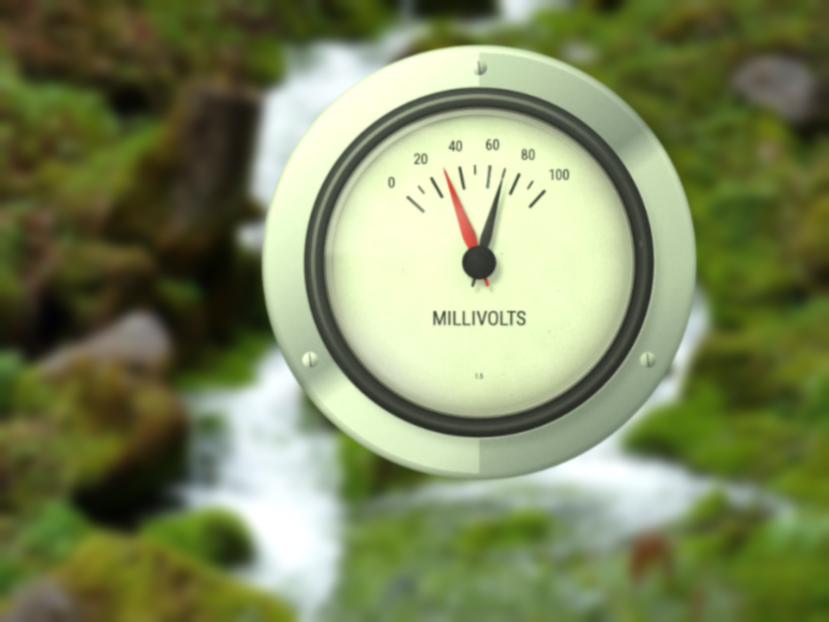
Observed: value=30 unit=mV
